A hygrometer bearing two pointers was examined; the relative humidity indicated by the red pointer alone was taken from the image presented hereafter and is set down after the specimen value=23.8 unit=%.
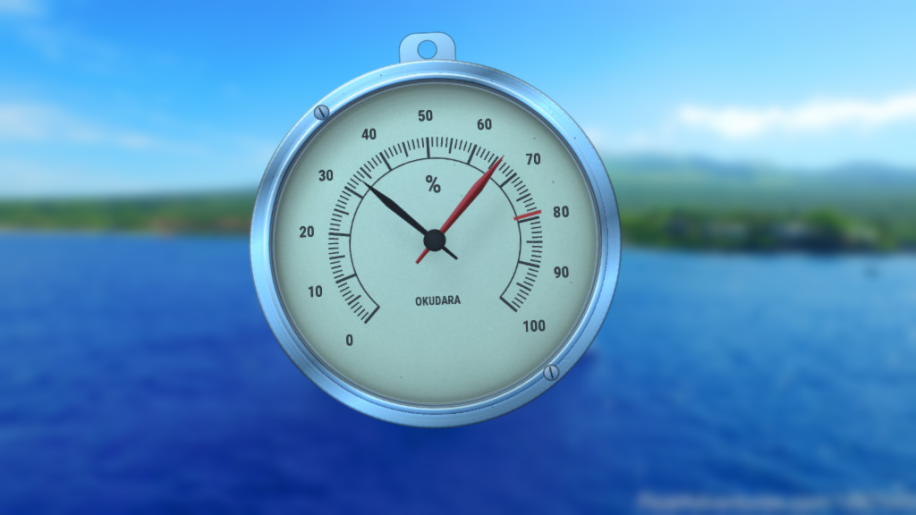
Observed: value=66 unit=%
